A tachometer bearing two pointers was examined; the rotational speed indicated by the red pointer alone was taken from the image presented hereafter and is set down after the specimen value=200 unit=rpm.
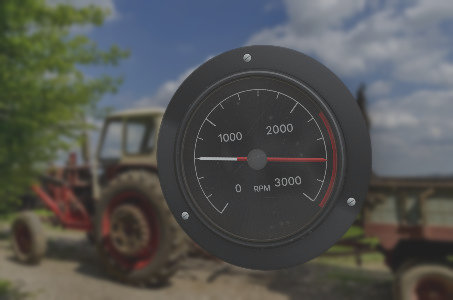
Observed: value=2600 unit=rpm
